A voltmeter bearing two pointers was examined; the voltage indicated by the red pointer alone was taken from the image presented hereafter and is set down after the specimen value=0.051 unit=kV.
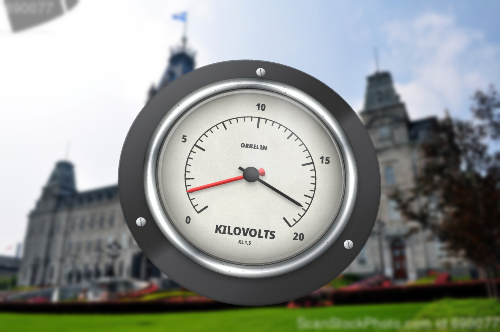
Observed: value=1.5 unit=kV
